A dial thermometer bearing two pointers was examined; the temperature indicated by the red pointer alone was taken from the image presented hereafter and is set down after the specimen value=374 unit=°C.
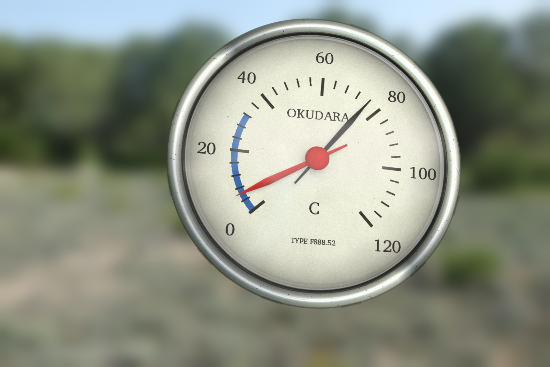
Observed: value=6 unit=°C
